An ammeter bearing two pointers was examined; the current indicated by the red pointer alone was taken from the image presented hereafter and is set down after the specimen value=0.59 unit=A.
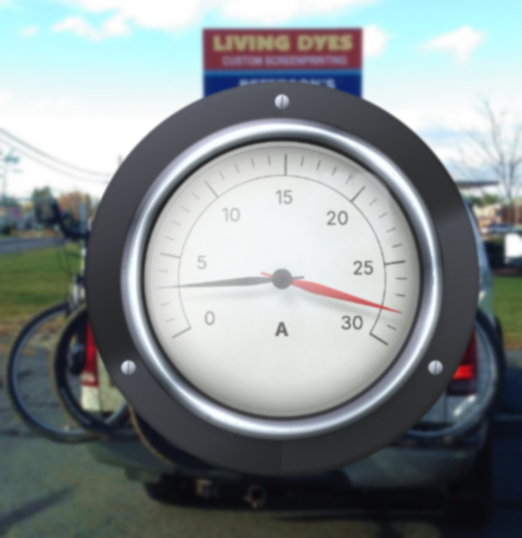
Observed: value=28 unit=A
